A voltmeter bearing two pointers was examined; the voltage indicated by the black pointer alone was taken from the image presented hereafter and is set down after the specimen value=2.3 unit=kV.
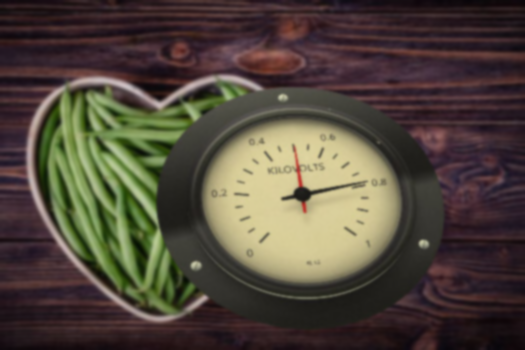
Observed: value=0.8 unit=kV
